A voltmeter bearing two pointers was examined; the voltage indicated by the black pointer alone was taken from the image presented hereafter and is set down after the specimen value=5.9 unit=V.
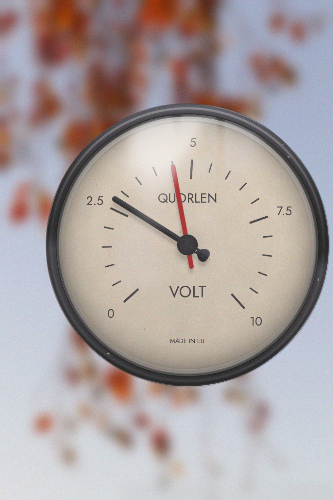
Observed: value=2.75 unit=V
